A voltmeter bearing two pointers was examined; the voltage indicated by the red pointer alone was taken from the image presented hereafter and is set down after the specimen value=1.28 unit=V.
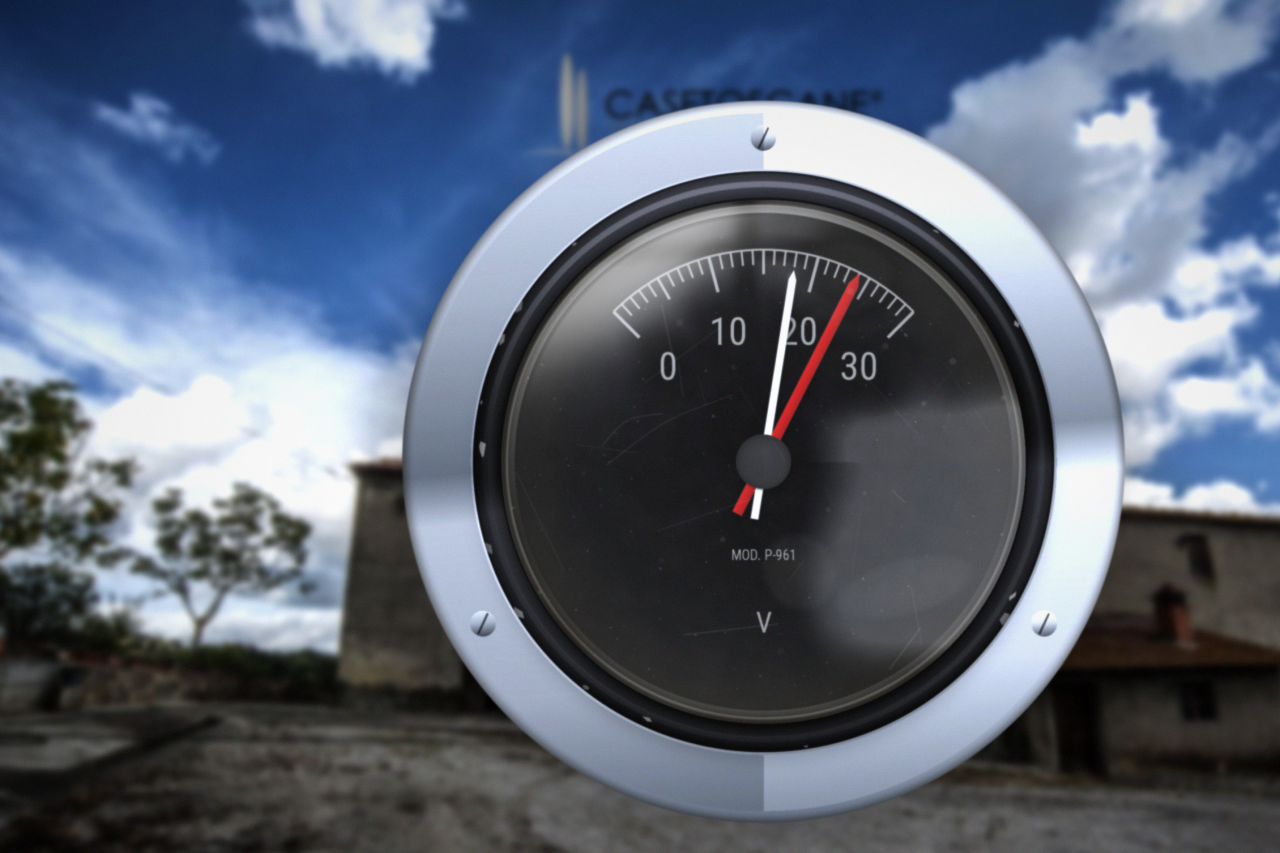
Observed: value=24 unit=V
